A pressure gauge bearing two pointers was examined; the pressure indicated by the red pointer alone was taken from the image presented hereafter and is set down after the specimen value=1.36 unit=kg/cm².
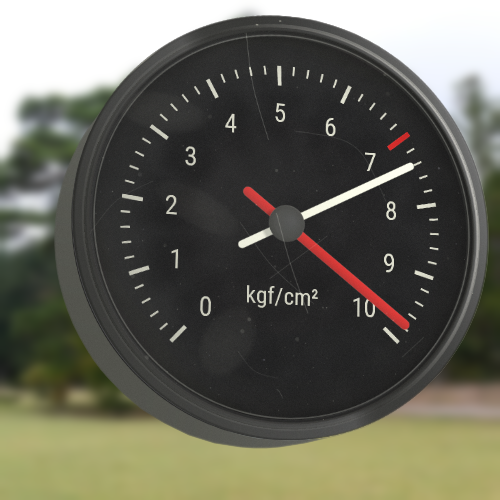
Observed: value=9.8 unit=kg/cm²
